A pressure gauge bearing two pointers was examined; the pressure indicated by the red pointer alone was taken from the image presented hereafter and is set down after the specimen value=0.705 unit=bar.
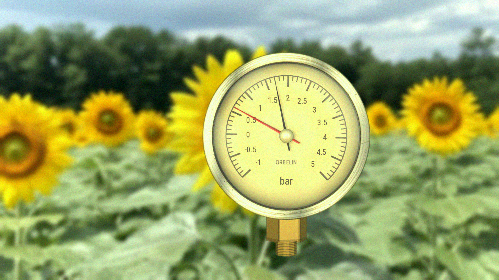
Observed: value=0.6 unit=bar
